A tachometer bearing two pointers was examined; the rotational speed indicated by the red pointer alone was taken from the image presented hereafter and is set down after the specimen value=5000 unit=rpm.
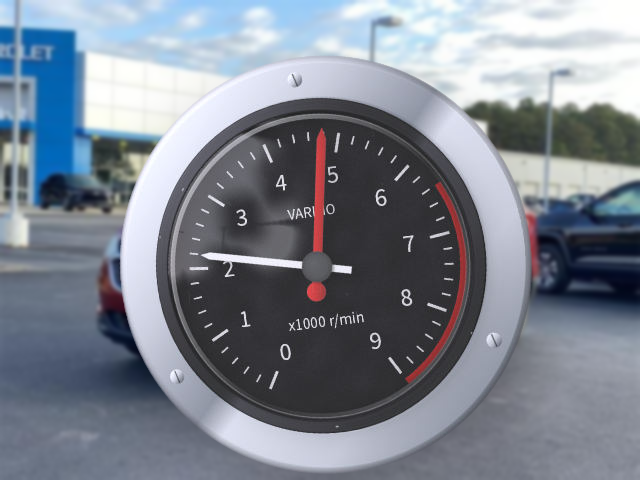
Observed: value=4800 unit=rpm
